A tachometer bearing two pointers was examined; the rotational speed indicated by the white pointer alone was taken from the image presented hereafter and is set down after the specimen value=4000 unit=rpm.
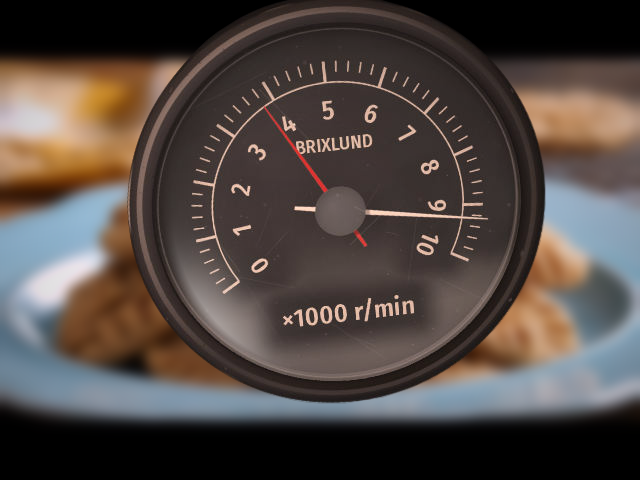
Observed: value=9200 unit=rpm
